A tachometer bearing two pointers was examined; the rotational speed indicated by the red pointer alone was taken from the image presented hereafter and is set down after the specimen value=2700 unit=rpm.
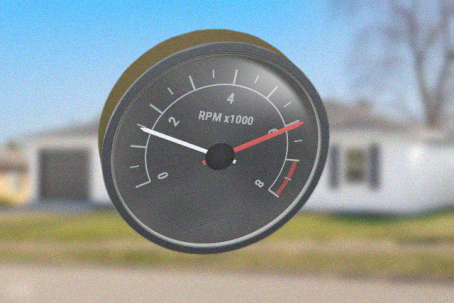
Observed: value=6000 unit=rpm
